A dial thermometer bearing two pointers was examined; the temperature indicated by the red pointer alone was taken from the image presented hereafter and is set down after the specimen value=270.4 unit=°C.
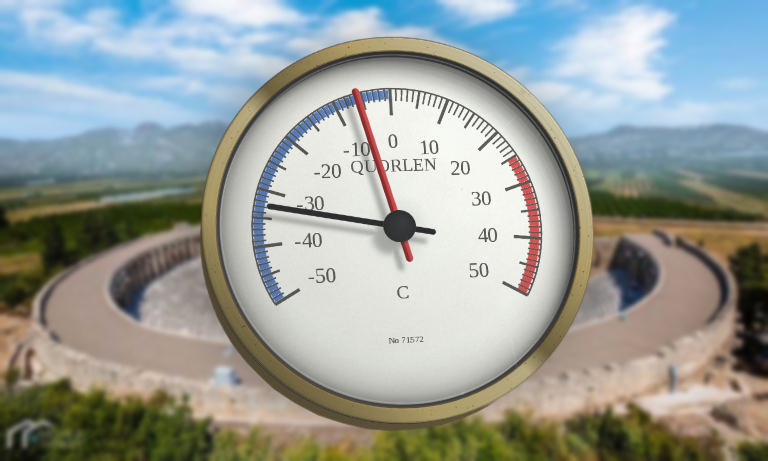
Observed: value=-6 unit=°C
